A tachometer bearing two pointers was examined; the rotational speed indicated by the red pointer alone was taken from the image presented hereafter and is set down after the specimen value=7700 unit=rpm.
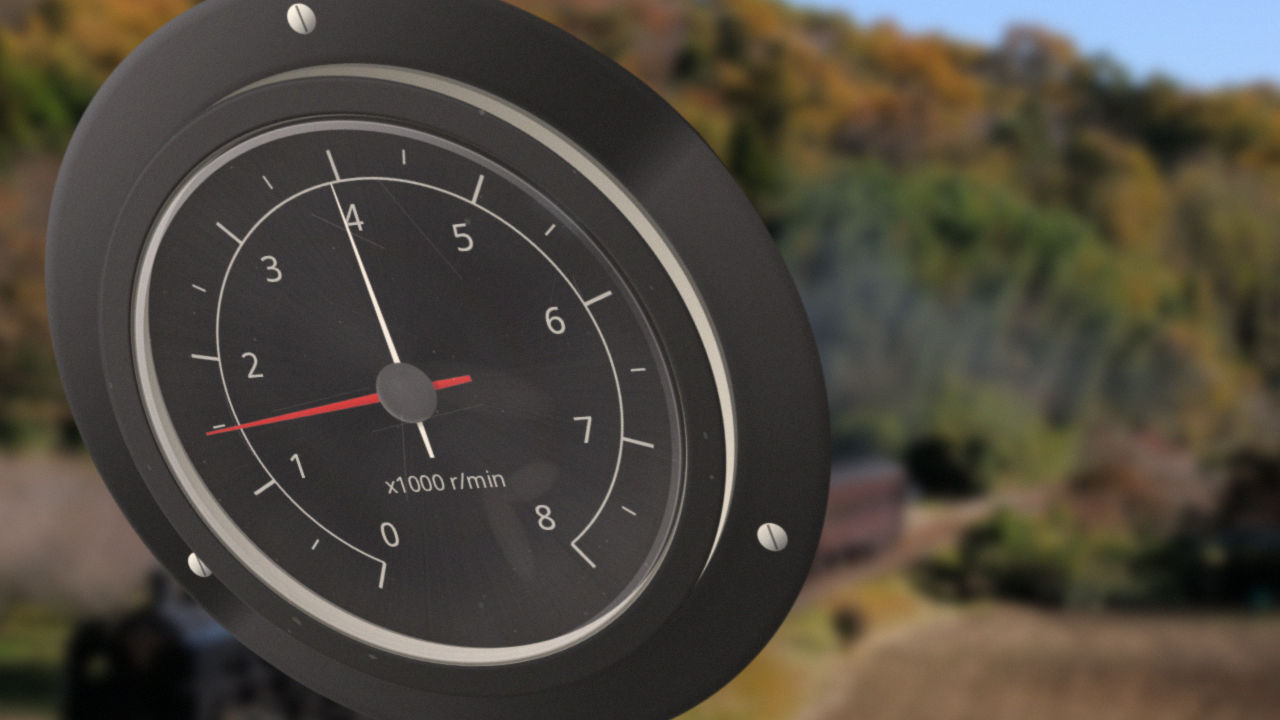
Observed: value=1500 unit=rpm
